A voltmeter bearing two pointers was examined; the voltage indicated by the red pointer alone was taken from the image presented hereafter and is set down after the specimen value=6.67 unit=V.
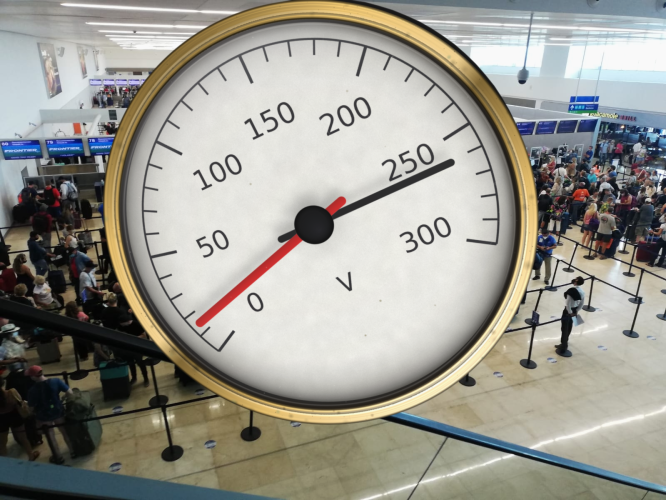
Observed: value=15 unit=V
